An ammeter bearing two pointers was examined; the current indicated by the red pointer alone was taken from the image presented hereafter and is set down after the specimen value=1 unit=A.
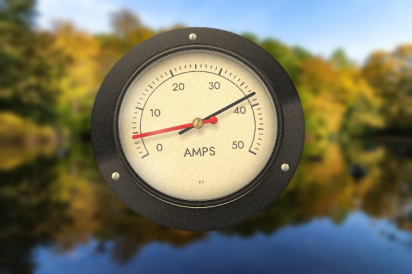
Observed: value=4 unit=A
